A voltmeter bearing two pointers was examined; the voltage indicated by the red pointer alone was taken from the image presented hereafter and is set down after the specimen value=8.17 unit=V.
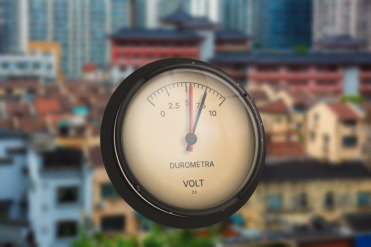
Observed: value=5.5 unit=V
